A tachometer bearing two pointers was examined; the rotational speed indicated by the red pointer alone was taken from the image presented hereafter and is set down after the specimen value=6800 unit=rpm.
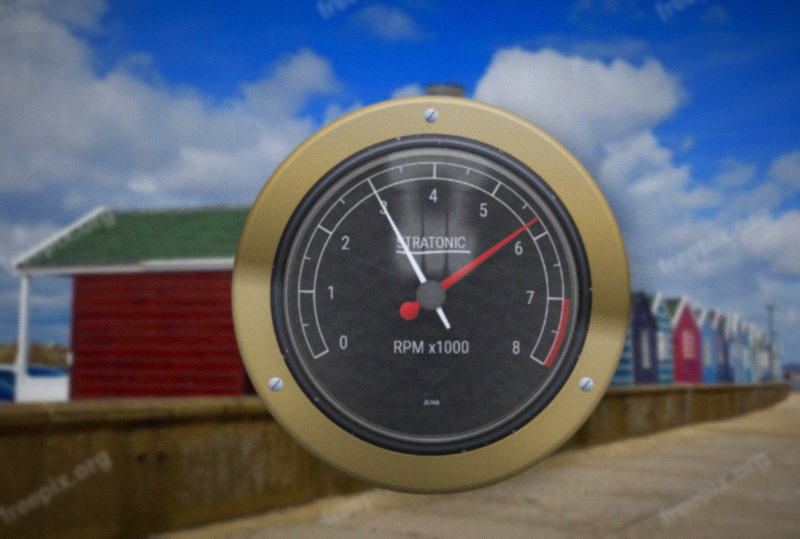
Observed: value=5750 unit=rpm
